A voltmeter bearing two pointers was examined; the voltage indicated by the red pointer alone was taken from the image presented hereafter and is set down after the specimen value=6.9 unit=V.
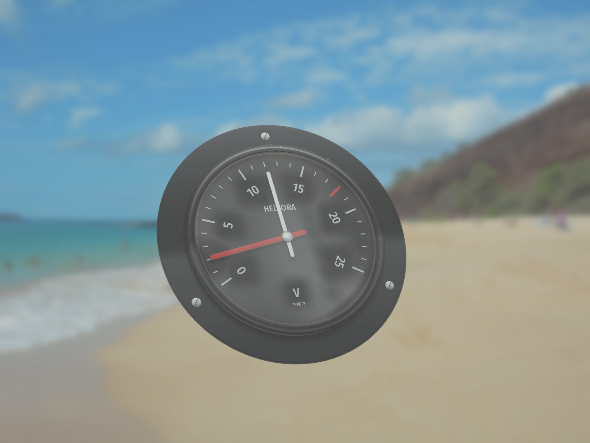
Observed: value=2 unit=V
